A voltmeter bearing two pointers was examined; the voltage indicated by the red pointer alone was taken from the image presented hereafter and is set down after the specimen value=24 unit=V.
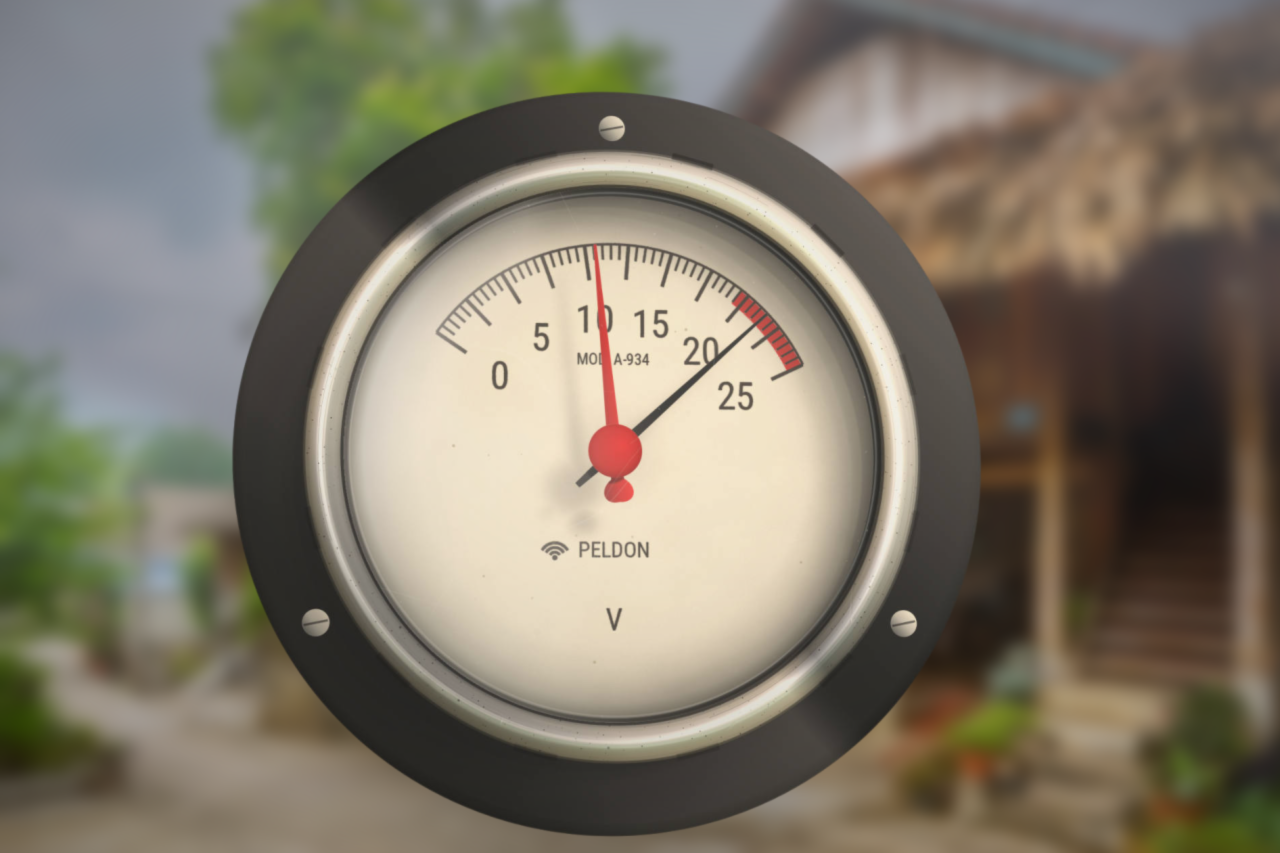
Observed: value=10.5 unit=V
